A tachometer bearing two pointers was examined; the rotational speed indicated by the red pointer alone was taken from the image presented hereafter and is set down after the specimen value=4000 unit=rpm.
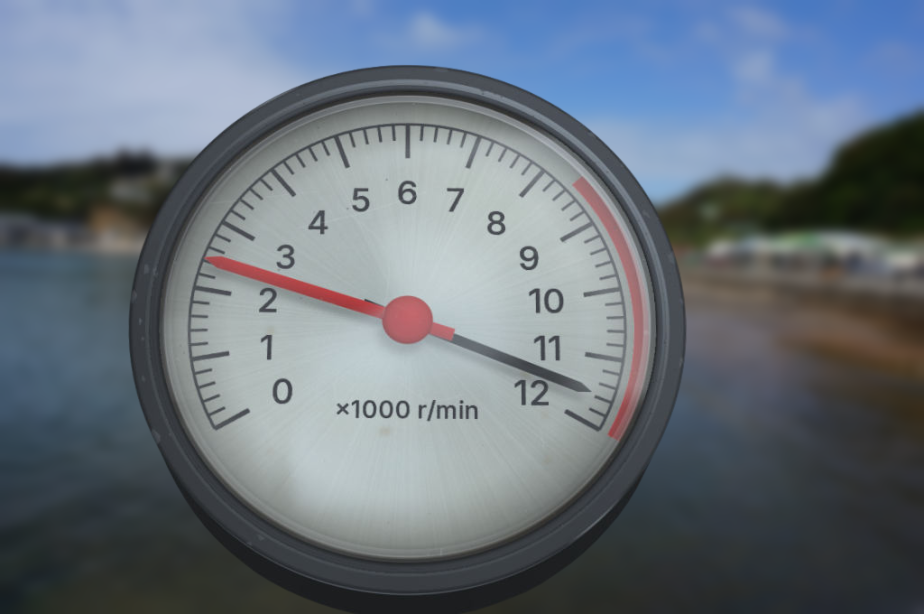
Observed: value=2400 unit=rpm
